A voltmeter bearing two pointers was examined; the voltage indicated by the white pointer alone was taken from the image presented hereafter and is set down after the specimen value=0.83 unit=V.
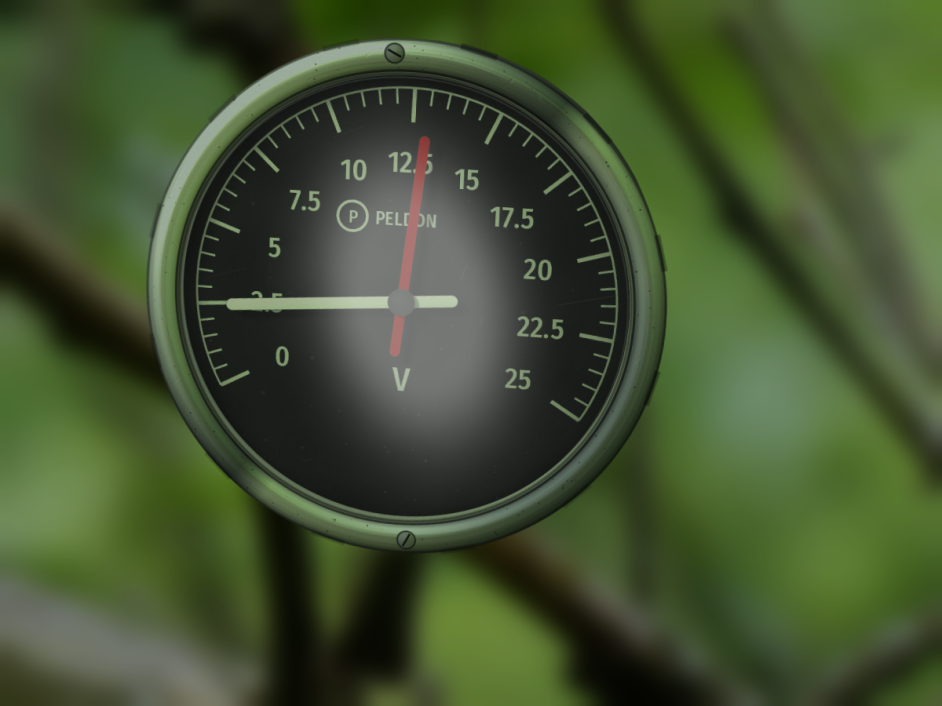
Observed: value=2.5 unit=V
